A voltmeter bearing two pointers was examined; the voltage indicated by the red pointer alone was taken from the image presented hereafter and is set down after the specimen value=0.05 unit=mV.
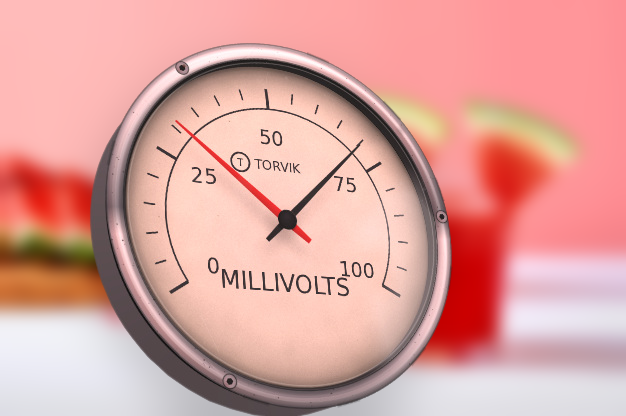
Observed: value=30 unit=mV
